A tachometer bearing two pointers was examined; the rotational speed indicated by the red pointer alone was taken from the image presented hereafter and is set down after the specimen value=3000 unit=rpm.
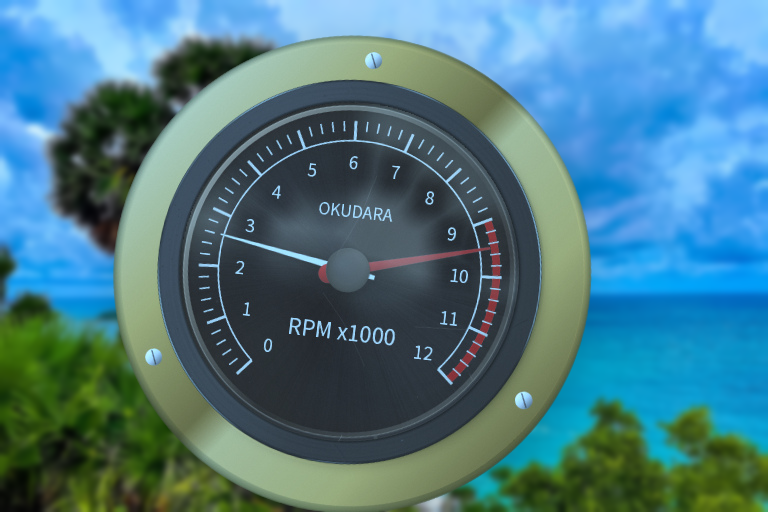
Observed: value=9500 unit=rpm
